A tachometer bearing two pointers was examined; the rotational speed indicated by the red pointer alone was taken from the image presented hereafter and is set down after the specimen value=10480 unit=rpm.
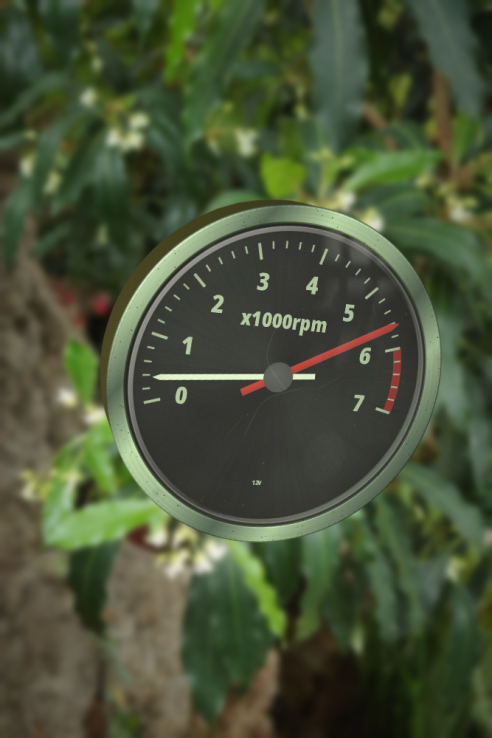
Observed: value=5600 unit=rpm
